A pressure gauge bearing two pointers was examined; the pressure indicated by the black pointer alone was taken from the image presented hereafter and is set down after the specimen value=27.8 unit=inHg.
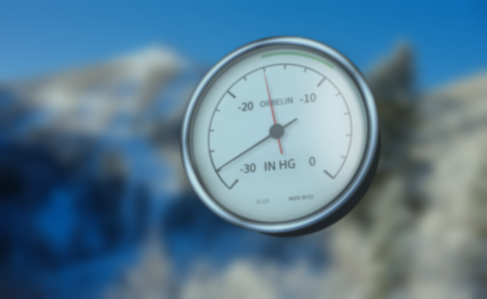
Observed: value=-28 unit=inHg
